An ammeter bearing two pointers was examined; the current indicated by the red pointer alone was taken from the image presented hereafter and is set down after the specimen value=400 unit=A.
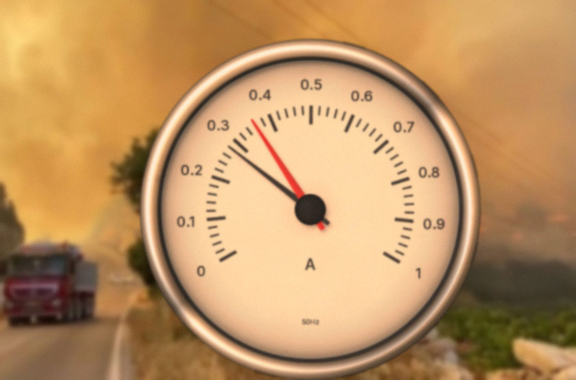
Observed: value=0.36 unit=A
